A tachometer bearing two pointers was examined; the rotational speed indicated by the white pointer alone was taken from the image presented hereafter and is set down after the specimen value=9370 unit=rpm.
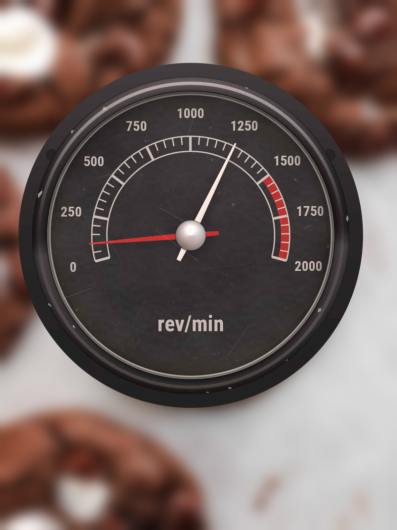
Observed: value=1250 unit=rpm
